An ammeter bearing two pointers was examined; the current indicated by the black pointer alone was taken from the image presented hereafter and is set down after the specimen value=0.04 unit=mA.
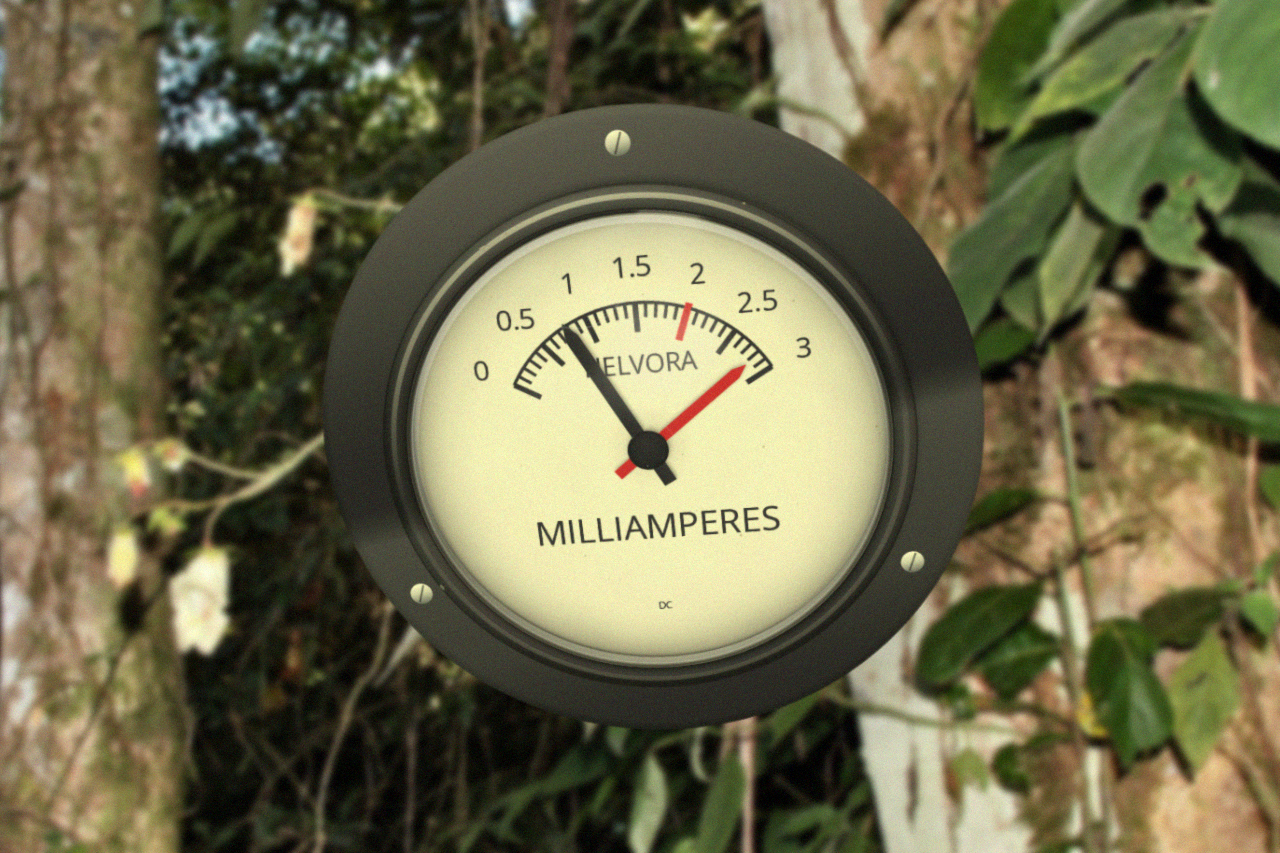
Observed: value=0.8 unit=mA
